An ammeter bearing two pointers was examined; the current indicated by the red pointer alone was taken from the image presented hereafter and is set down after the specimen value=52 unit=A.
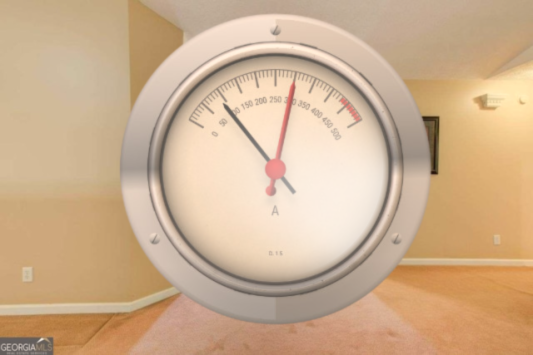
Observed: value=300 unit=A
